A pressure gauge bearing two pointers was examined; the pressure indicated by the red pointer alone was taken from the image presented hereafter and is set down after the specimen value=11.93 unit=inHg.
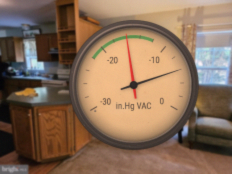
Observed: value=-16 unit=inHg
